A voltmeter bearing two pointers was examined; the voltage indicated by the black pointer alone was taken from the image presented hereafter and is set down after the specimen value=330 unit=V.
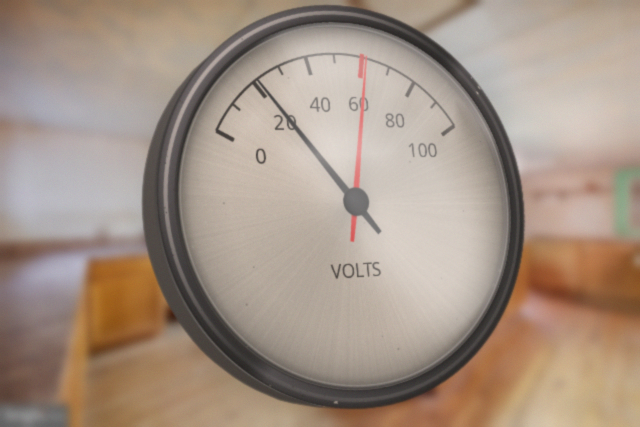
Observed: value=20 unit=V
